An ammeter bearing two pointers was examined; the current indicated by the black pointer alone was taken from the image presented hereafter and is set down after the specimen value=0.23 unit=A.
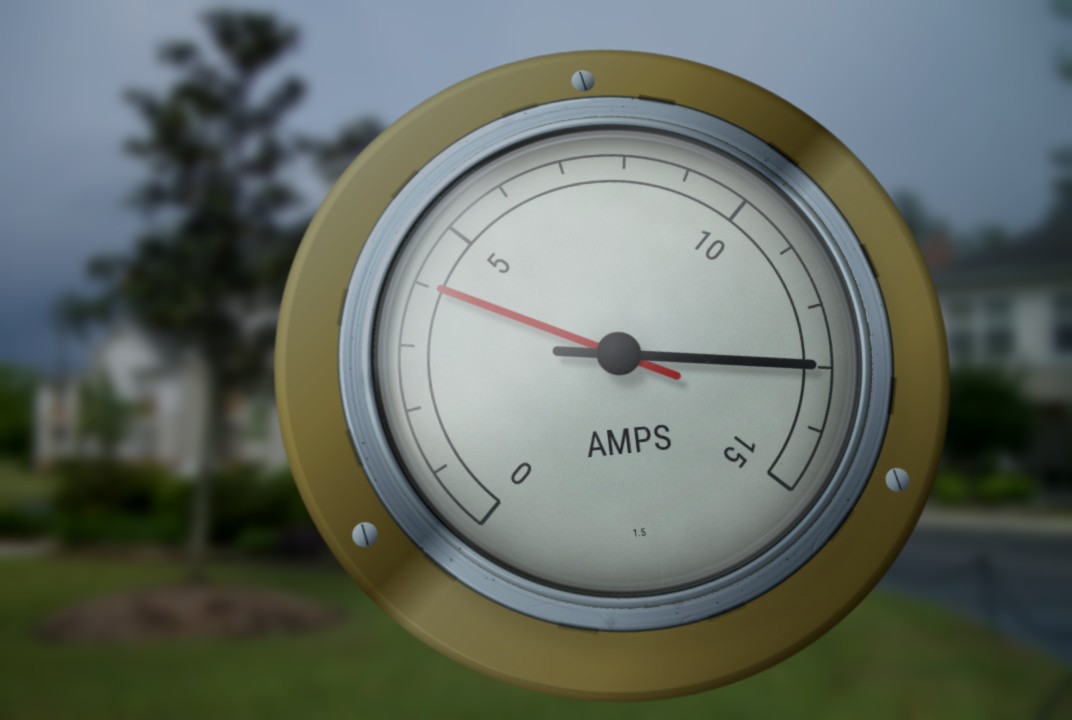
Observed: value=13 unit=A
